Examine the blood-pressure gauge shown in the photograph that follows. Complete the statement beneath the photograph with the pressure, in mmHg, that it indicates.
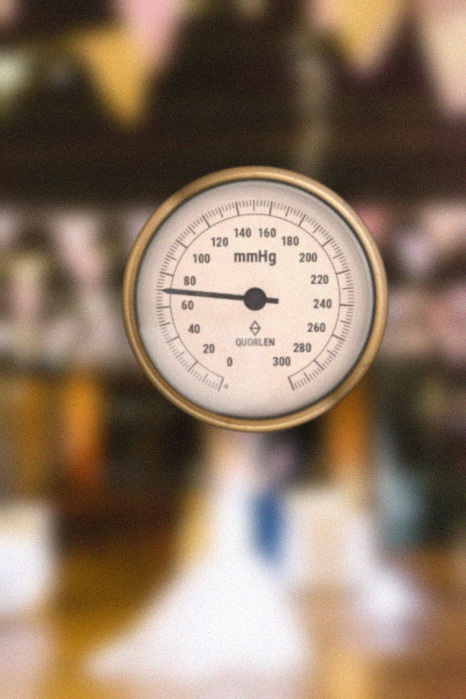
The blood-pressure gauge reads 70 mmHg
